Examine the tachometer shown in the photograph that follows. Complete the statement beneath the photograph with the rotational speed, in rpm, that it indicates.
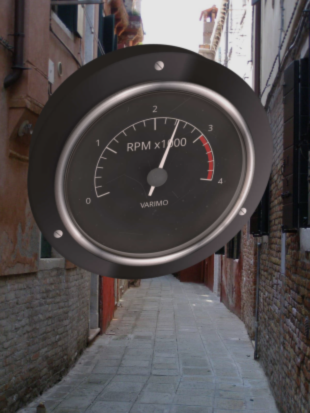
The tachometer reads 2400 rpm
